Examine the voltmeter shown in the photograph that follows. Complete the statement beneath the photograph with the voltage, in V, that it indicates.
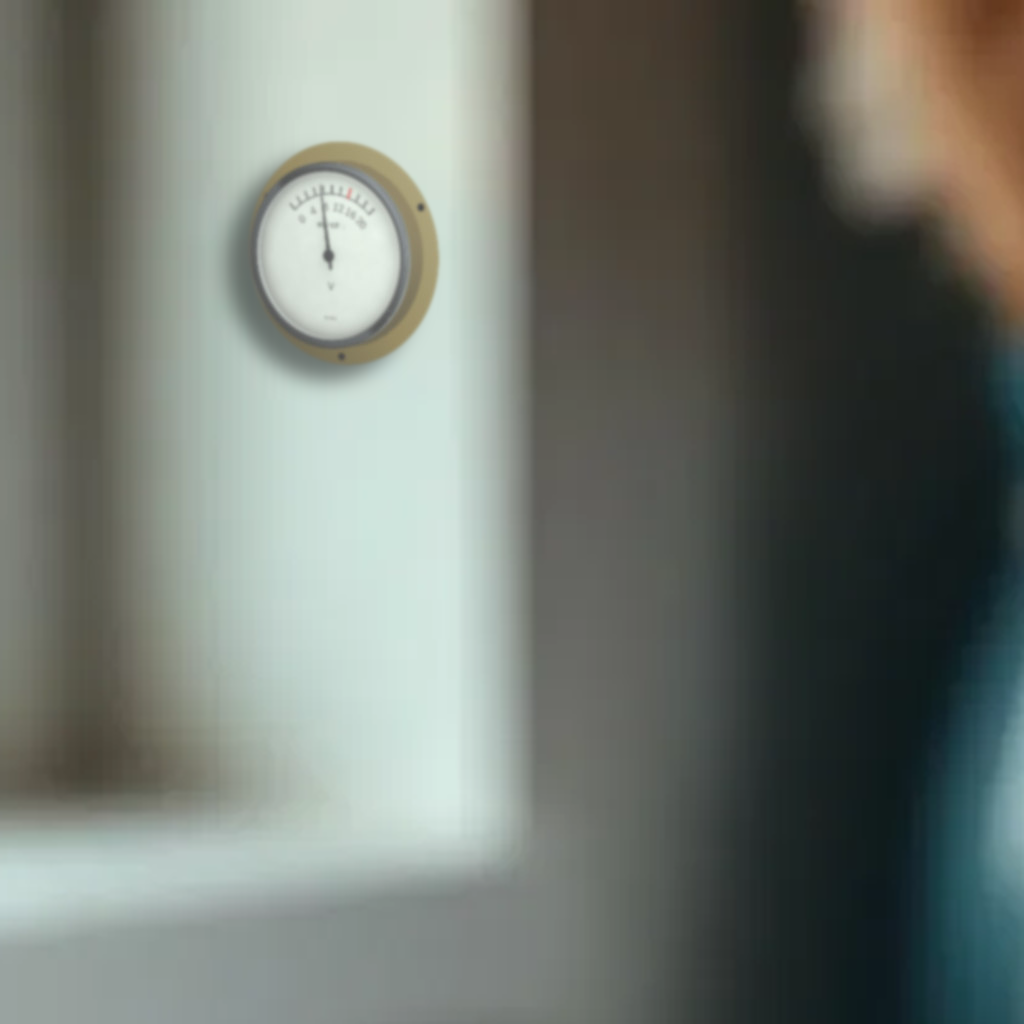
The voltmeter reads 8 V
